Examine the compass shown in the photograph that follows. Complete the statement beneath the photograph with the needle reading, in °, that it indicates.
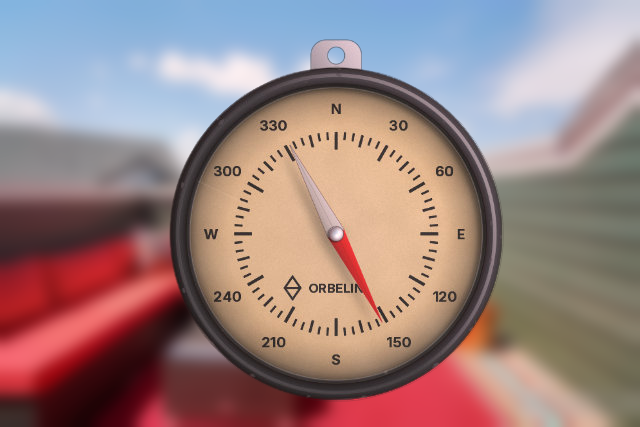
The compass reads 152.5 °
